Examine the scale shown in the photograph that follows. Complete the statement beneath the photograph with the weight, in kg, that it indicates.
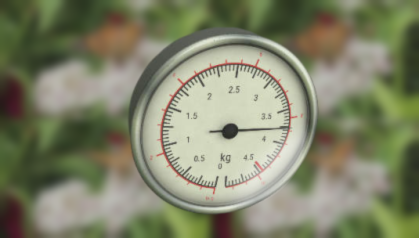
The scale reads 3.75 kg
